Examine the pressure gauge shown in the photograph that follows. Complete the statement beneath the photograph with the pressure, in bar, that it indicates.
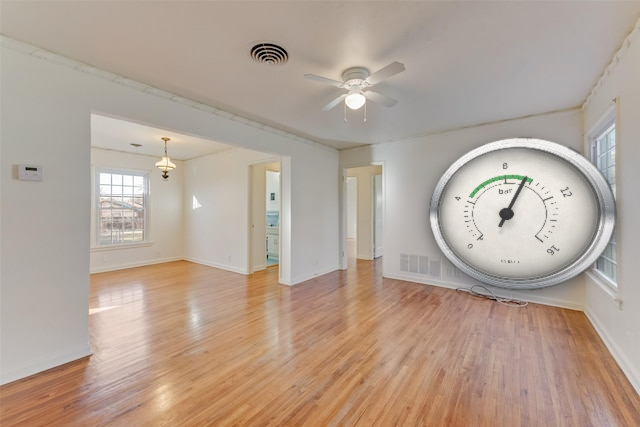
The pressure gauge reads 9.5 bar
